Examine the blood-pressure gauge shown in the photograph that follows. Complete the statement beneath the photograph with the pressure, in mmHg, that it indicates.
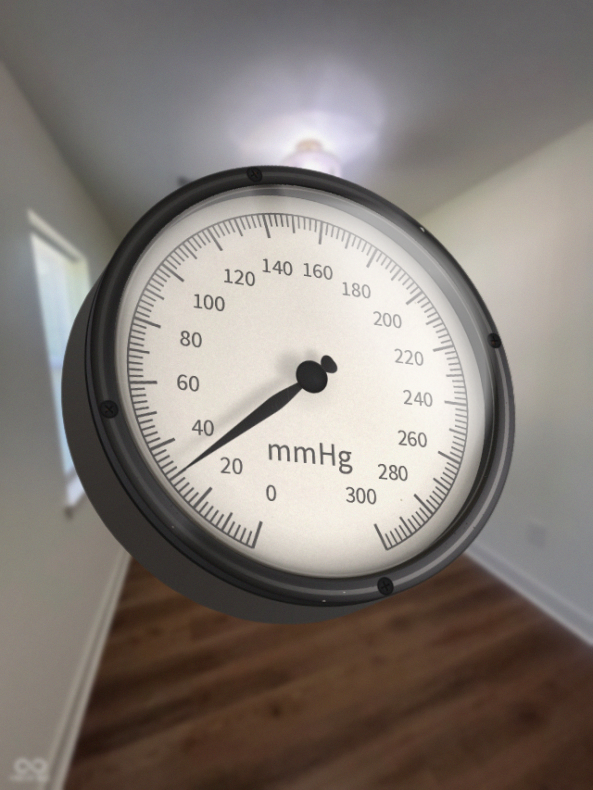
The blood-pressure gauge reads 30 mmHg
